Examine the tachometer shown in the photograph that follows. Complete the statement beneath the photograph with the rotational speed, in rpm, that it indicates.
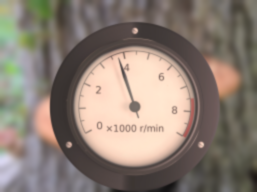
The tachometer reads 3750 rpm
